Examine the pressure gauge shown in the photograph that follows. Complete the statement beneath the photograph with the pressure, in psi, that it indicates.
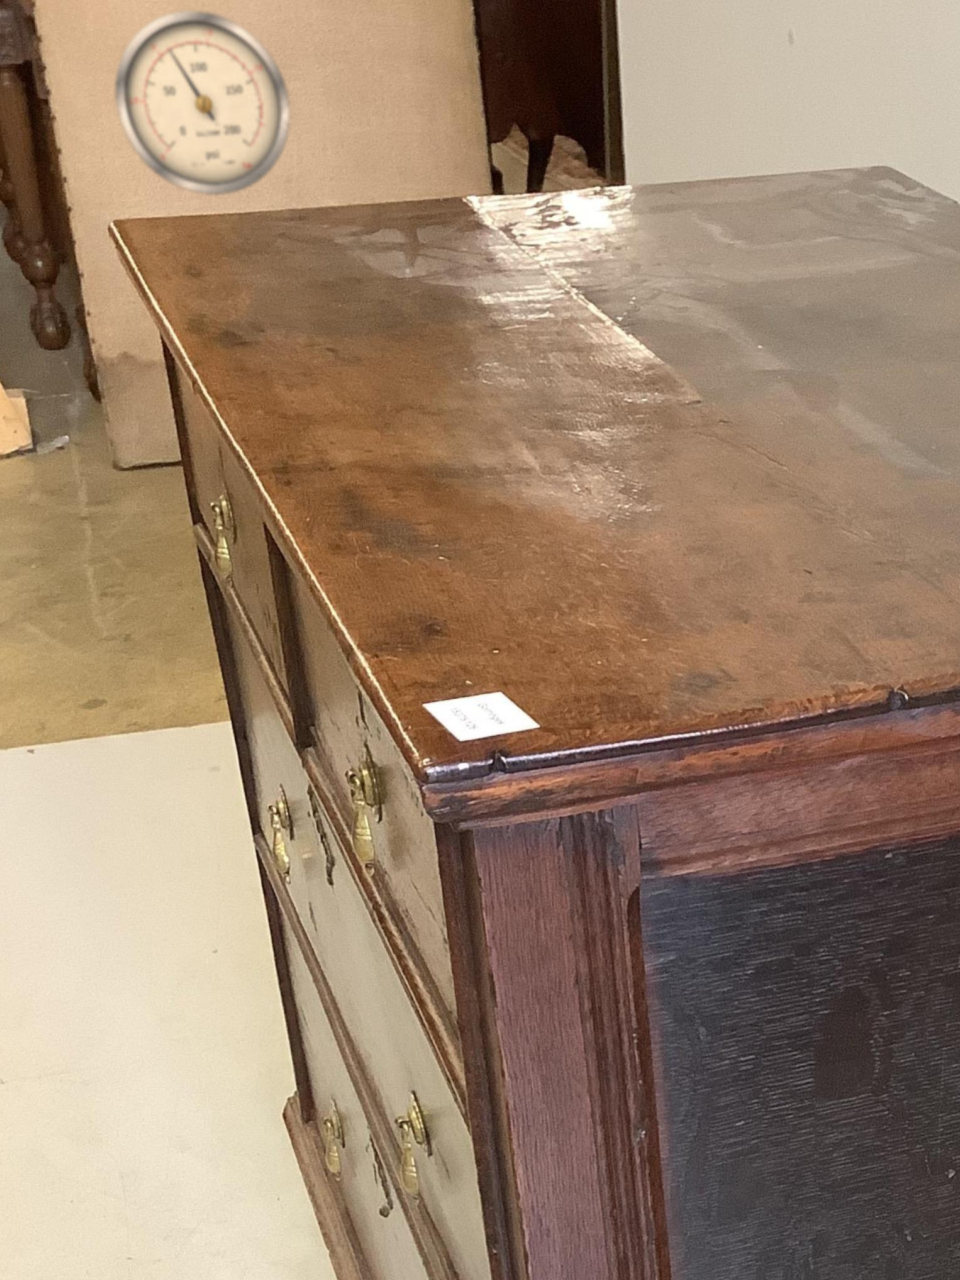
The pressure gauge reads 80 psi
